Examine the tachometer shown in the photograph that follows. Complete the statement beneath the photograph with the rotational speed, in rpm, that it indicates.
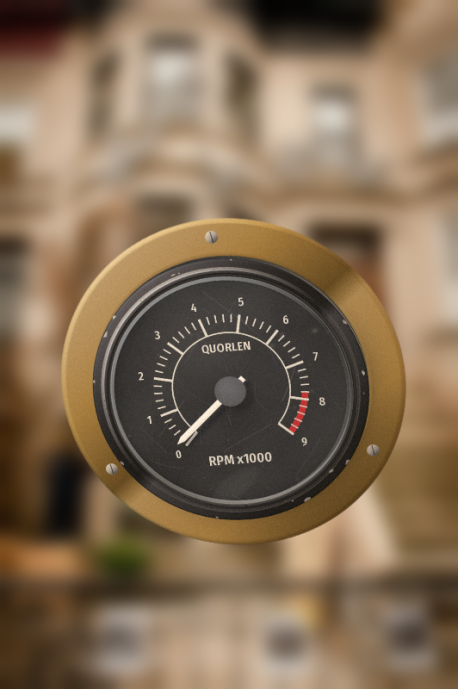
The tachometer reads 200 rpm
